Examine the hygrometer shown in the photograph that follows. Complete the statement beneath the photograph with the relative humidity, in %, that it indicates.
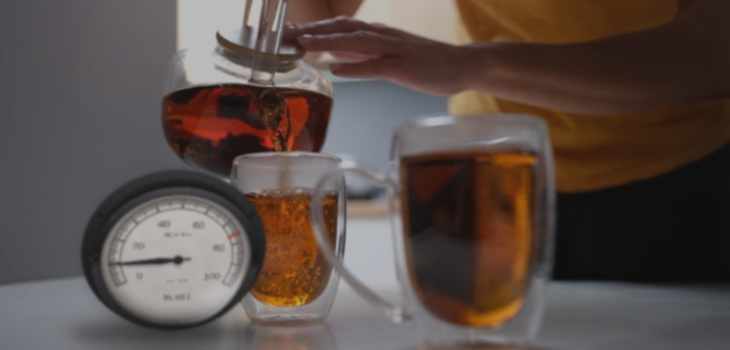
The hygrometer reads 10 %
